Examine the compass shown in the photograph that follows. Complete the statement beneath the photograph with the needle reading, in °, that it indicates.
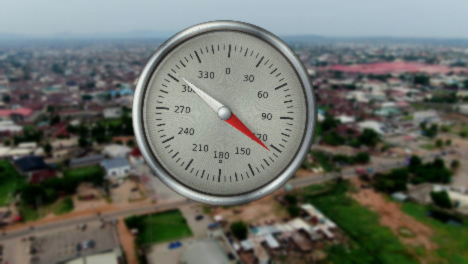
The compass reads 125 °
